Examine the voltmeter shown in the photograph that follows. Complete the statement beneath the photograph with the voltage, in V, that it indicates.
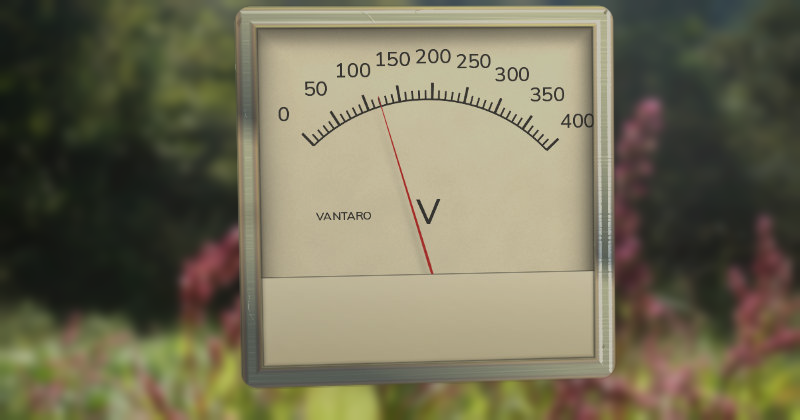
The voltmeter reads 120 V
